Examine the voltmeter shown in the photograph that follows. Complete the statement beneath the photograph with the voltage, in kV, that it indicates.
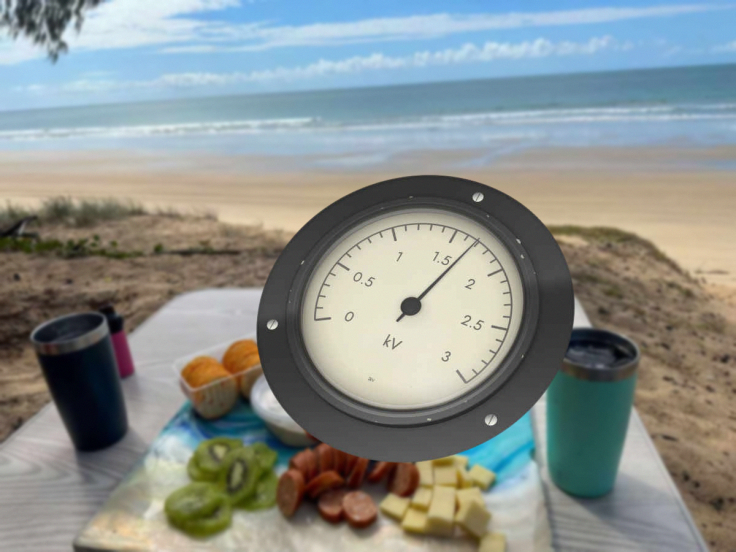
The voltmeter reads 1.7 kV
